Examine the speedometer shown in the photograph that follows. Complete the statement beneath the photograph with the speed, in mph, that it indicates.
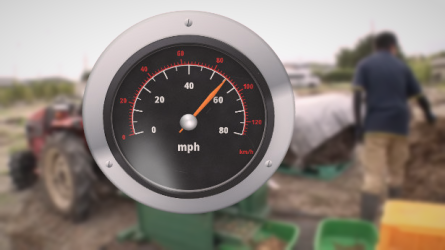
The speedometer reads 55 mph
